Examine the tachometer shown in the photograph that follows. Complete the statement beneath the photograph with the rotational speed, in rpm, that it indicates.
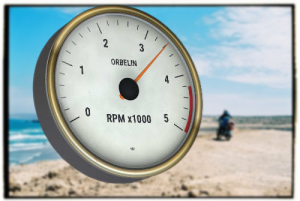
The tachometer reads 3400 rpm
